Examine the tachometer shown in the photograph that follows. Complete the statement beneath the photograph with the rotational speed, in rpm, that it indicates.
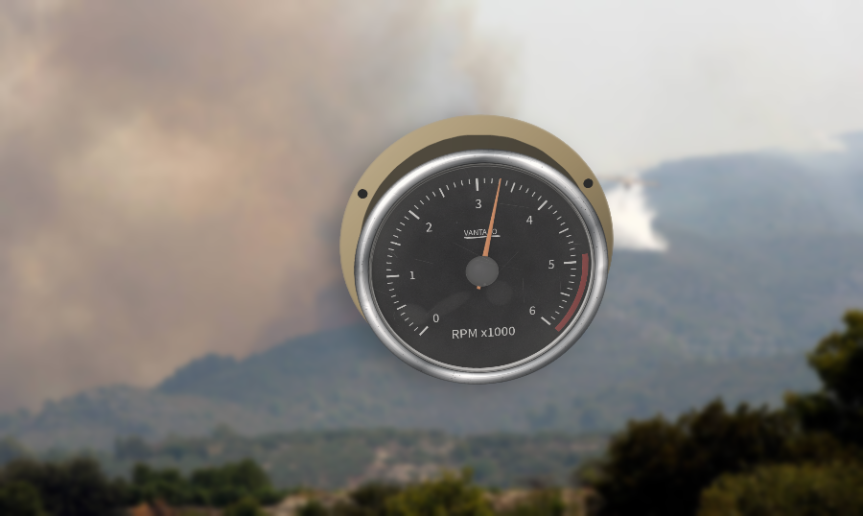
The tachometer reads 3300 rpm
